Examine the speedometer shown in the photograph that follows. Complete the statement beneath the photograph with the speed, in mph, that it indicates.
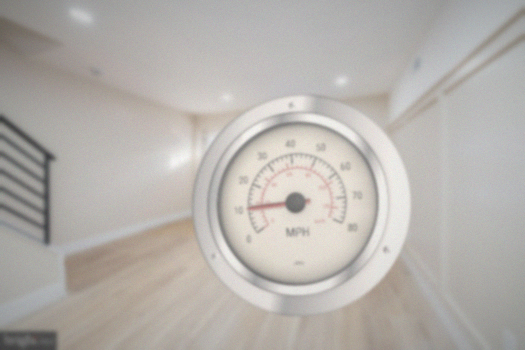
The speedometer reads 10 mph
